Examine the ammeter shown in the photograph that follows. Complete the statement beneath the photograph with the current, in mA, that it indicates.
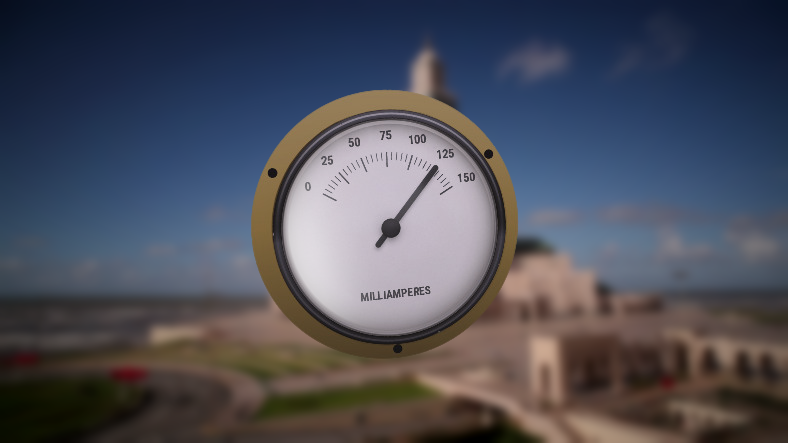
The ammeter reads 125 mA
